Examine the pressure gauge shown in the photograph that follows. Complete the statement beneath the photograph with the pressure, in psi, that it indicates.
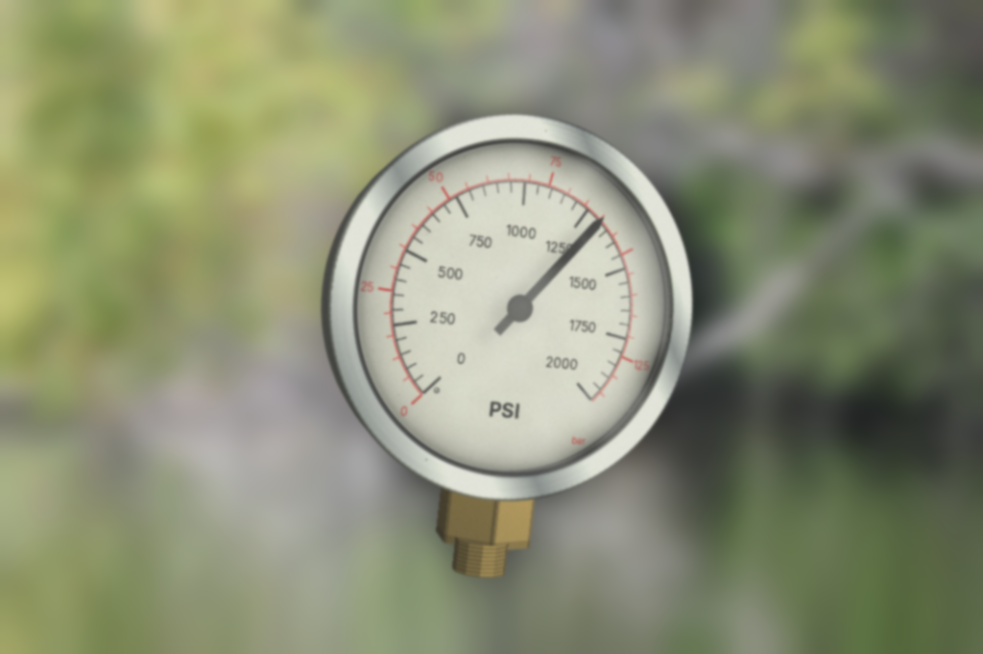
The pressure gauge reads 1300 psi
